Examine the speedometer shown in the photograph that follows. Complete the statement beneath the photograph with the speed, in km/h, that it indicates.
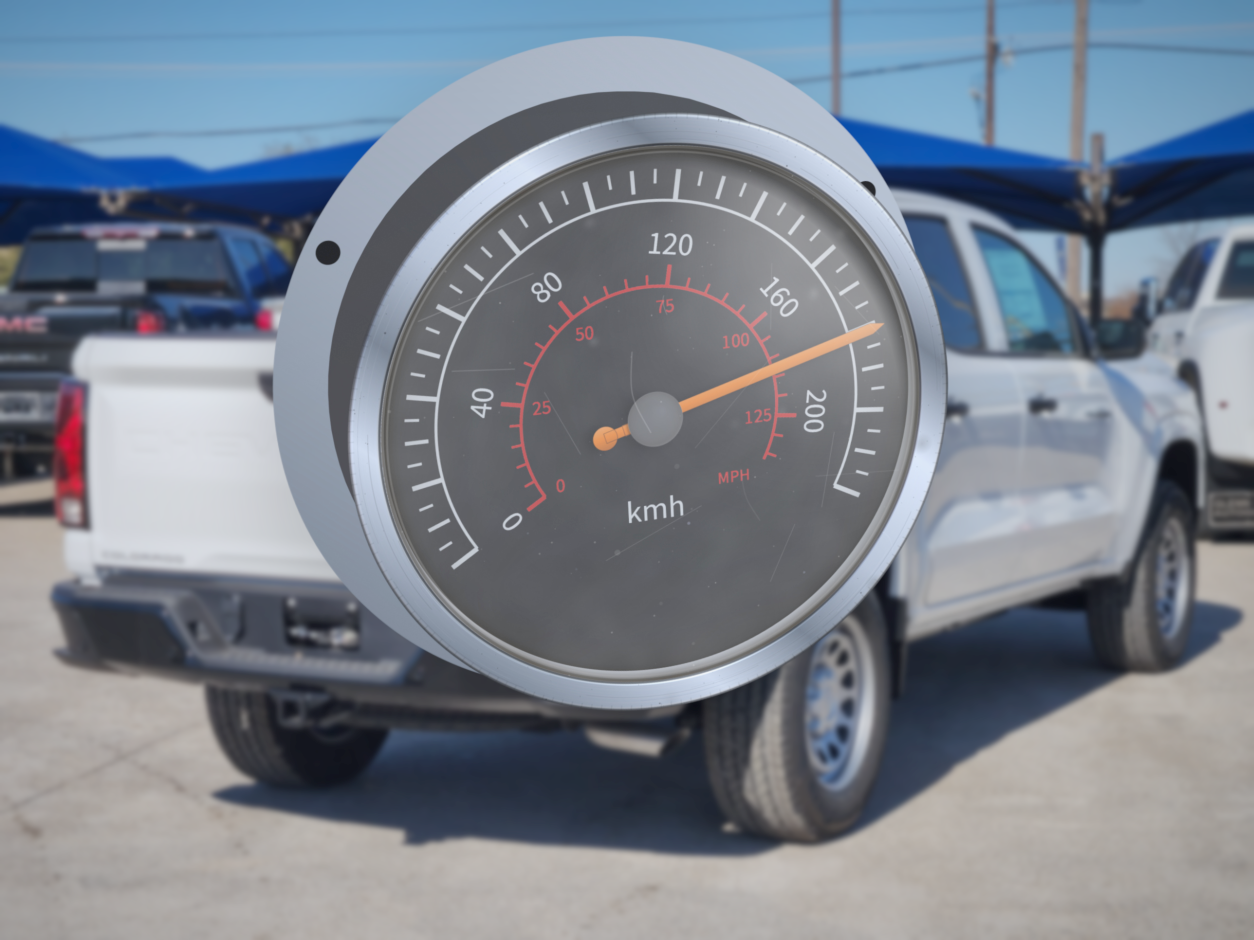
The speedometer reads 180 km/h
